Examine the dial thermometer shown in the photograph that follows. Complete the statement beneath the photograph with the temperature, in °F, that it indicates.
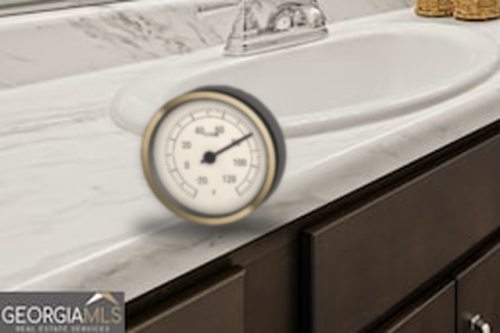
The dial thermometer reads 80 °F
